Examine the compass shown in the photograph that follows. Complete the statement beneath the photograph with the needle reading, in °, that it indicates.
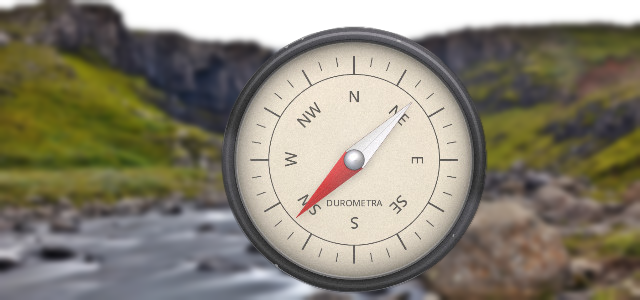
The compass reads 225 °
